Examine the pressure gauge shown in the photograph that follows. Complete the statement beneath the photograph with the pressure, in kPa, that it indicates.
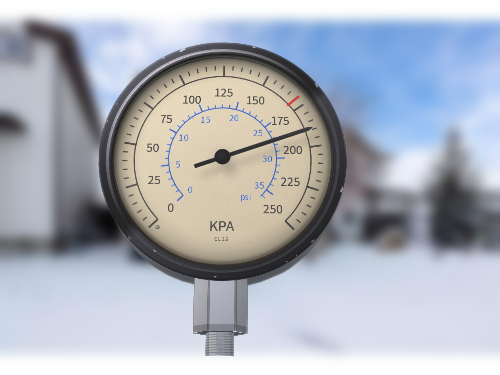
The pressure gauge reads 190 kPa
